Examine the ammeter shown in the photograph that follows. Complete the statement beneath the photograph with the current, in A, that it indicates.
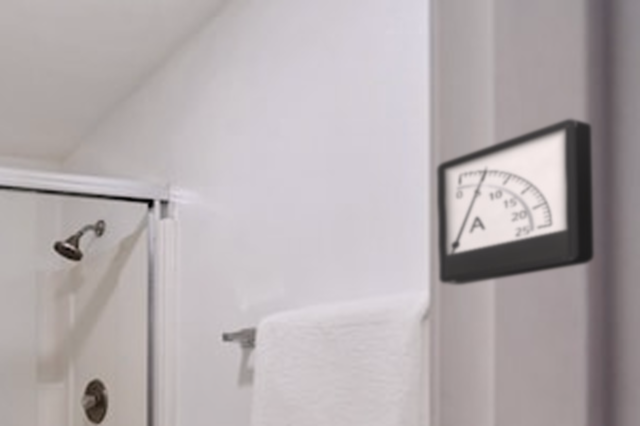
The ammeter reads 5 A
